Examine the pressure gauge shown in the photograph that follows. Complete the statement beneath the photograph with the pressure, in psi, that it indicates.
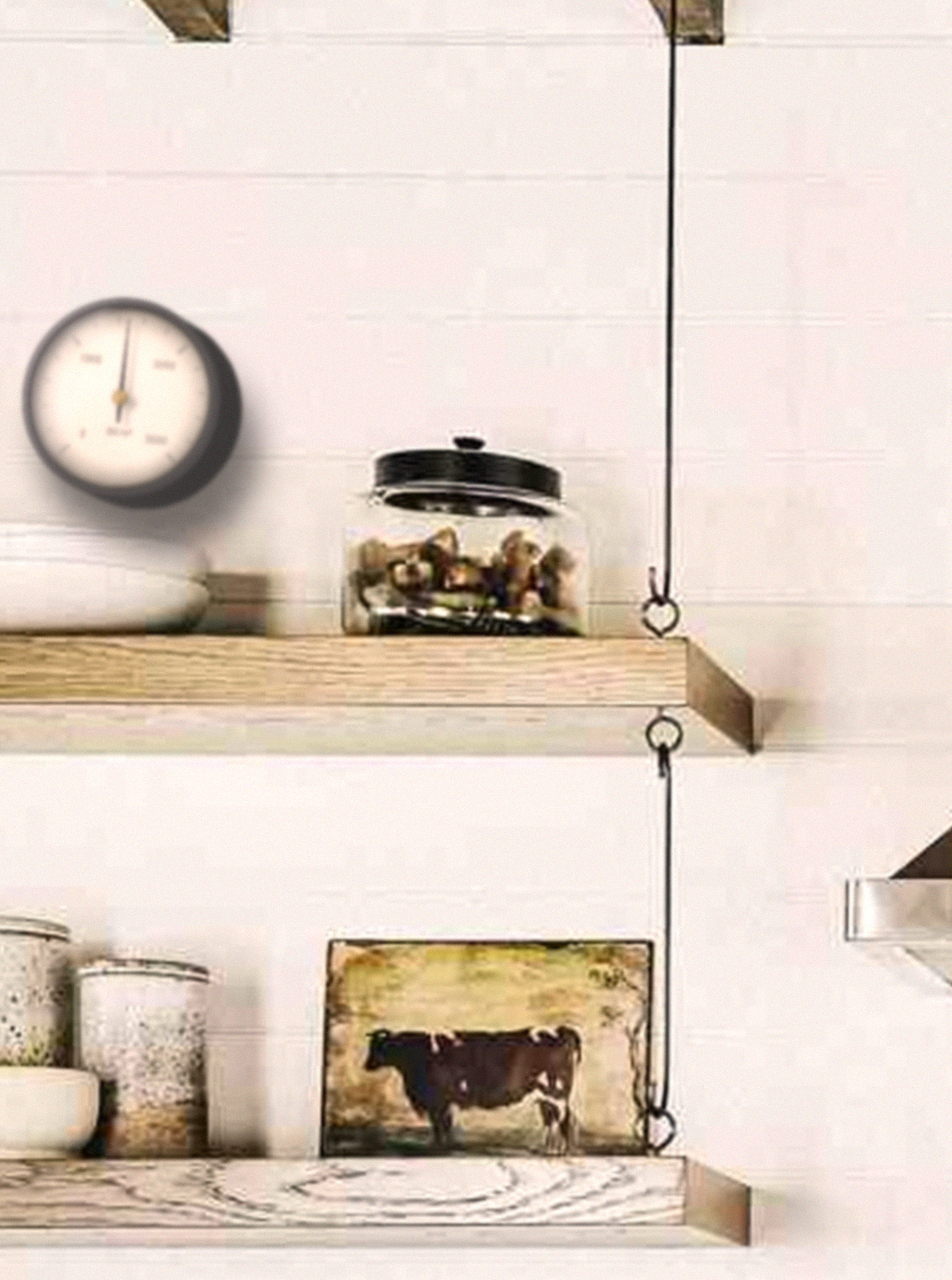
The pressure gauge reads 1500 psi
